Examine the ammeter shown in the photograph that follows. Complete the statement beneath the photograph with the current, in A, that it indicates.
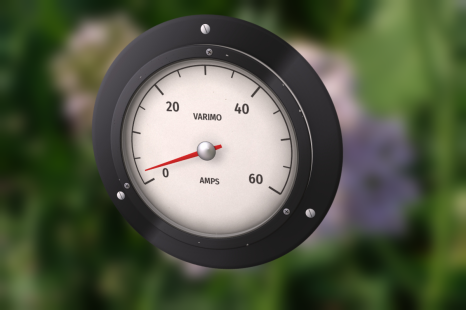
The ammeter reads 2.5 A
